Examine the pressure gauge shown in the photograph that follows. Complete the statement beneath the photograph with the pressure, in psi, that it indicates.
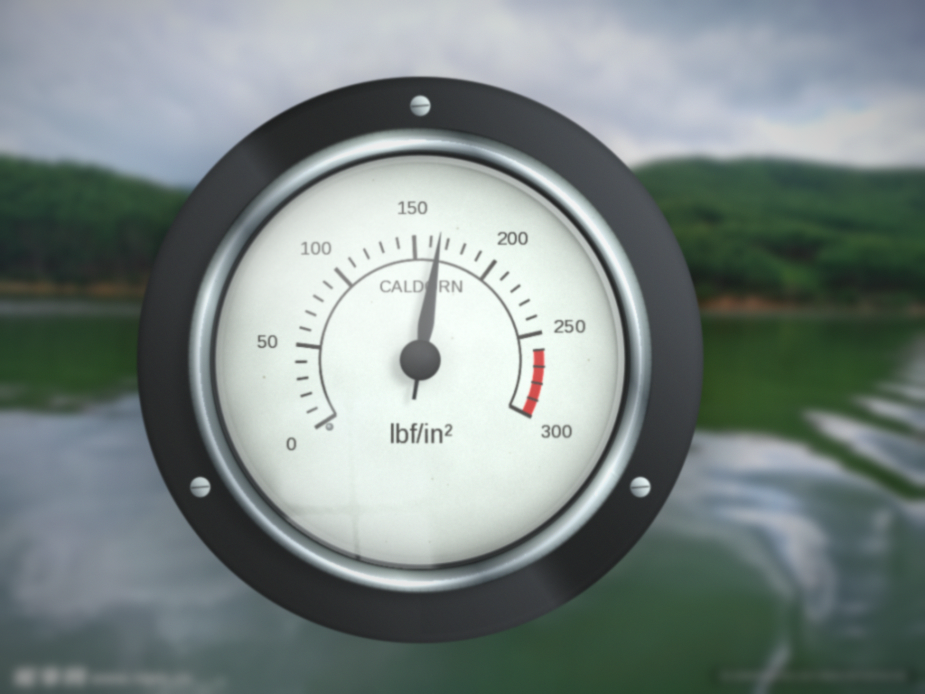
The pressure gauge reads 165 psi
